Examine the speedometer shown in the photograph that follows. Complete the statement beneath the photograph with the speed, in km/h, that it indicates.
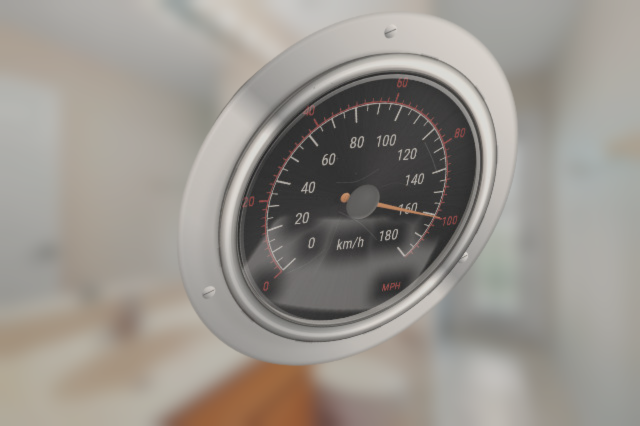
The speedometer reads 160 km/h
